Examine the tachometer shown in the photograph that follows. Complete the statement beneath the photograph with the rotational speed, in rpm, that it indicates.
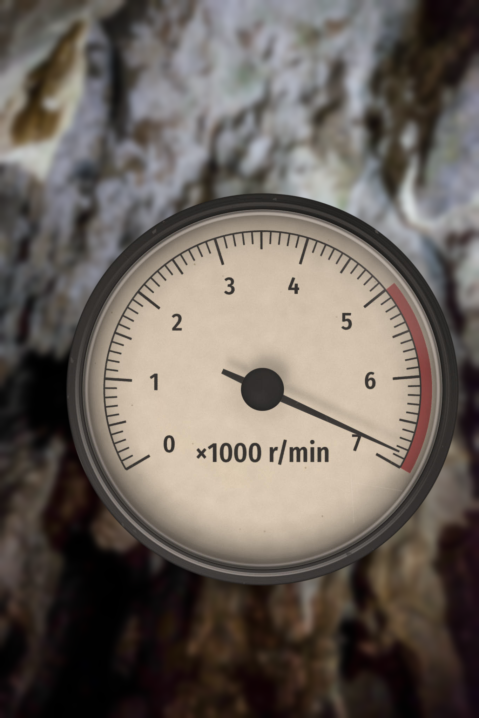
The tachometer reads 6850 rpm
